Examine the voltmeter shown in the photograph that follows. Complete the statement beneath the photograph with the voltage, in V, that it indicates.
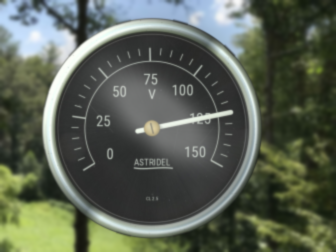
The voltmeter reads 125 V
